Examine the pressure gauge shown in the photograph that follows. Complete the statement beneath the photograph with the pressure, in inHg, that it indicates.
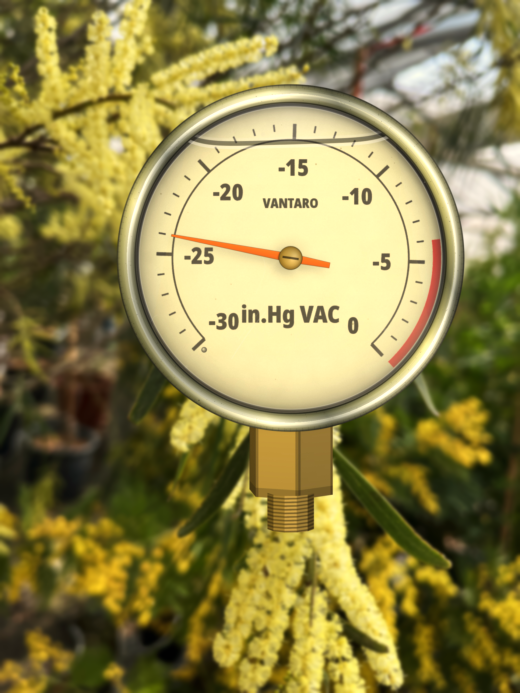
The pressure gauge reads -24 inHg
